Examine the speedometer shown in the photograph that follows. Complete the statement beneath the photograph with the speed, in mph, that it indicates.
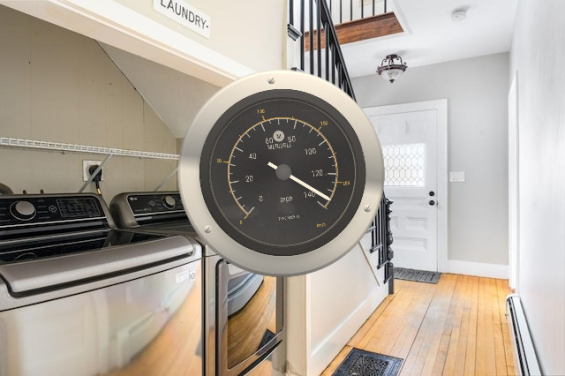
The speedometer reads 135 mph
